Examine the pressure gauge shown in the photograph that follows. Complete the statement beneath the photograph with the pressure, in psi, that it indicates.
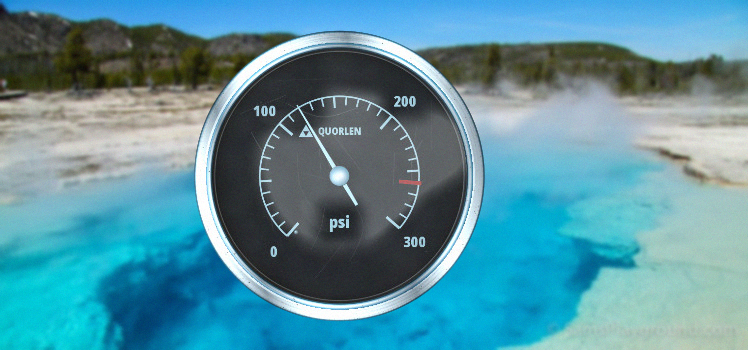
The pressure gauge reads 120 psi
